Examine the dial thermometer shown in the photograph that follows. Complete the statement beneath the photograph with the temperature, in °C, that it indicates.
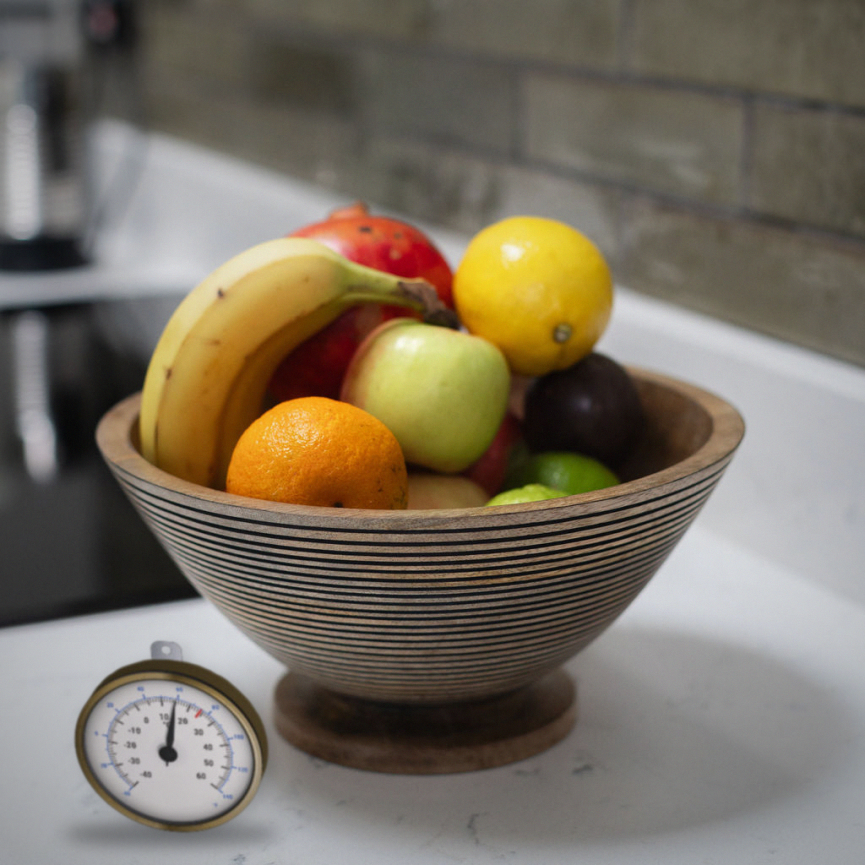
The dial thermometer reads 15 °C
